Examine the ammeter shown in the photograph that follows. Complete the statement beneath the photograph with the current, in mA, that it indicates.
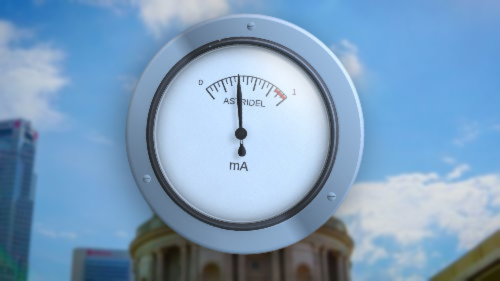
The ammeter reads 0.4 mA
